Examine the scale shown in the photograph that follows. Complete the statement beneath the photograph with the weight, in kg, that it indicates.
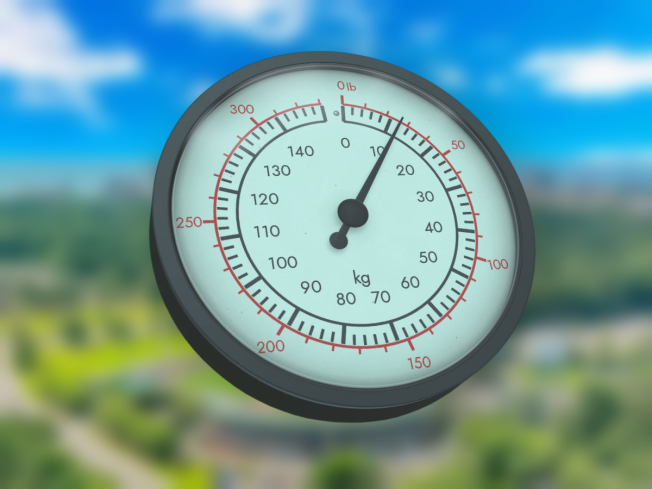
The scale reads 12 kg
